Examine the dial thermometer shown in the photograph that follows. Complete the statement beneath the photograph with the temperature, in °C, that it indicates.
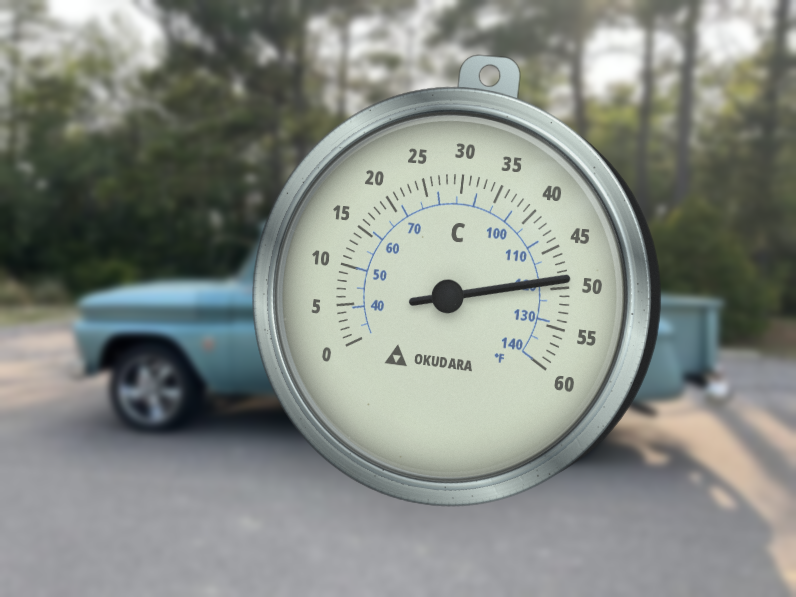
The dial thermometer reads 49 °C
